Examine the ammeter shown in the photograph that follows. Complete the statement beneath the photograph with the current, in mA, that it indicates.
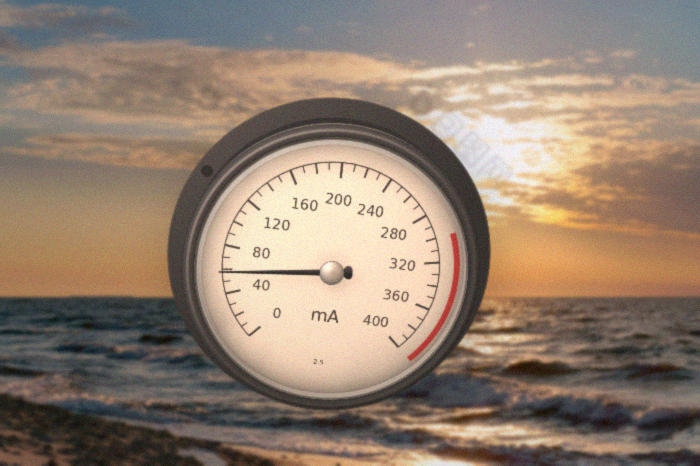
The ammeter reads 60 mA
